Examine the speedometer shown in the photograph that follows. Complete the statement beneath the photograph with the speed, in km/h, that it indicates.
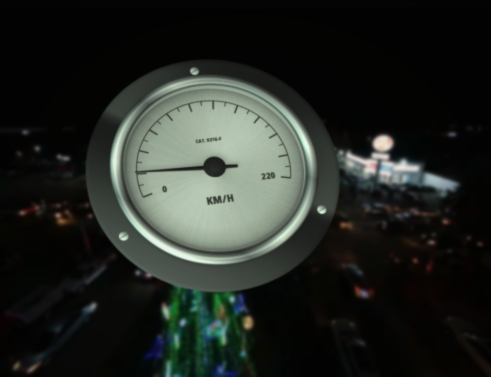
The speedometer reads 20 km/h
